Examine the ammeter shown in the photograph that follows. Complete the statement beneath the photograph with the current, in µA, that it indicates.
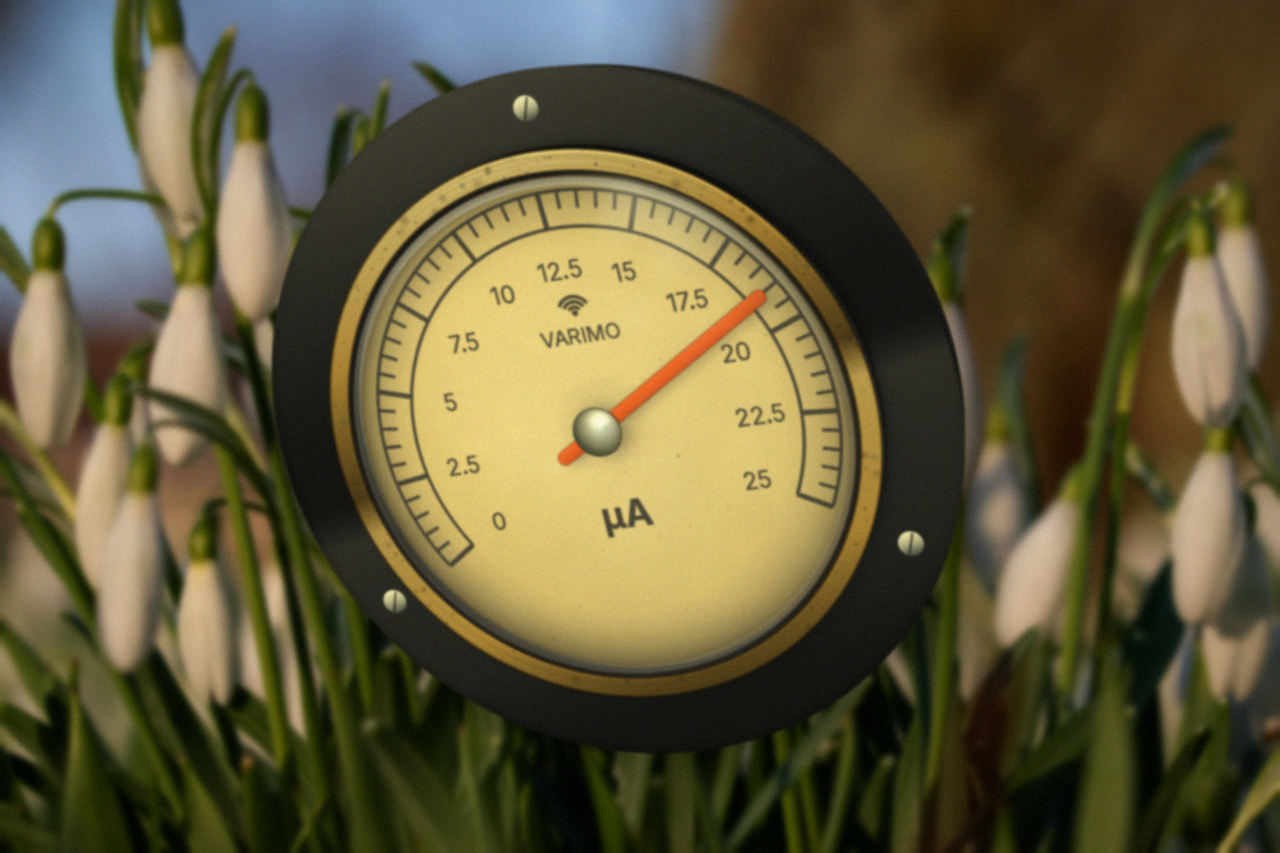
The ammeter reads 19 µA
